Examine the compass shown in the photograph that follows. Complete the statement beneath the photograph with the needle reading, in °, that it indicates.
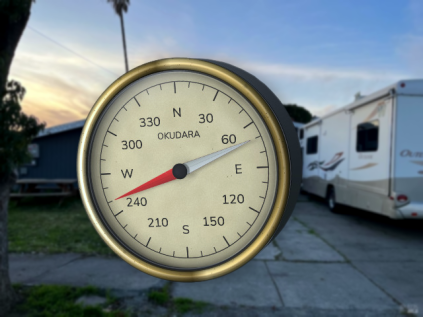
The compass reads 250 °
